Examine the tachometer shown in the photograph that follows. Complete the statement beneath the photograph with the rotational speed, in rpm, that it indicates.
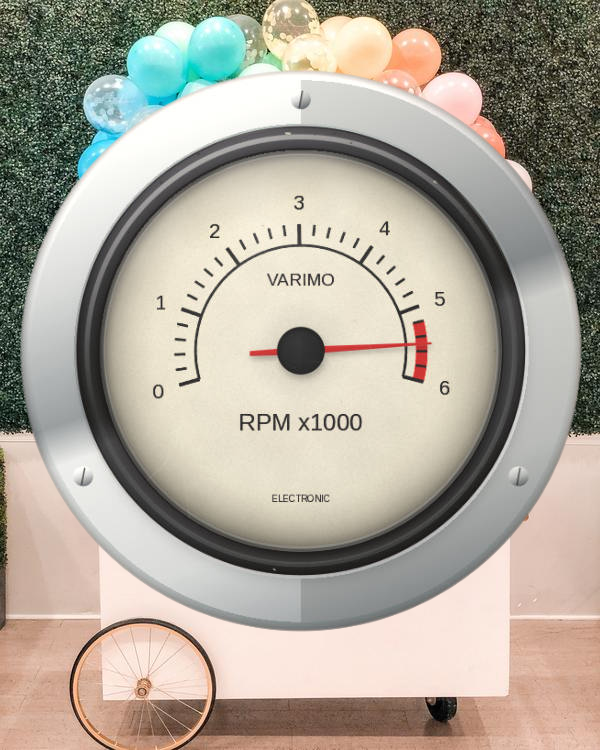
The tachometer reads 5500 rpm
